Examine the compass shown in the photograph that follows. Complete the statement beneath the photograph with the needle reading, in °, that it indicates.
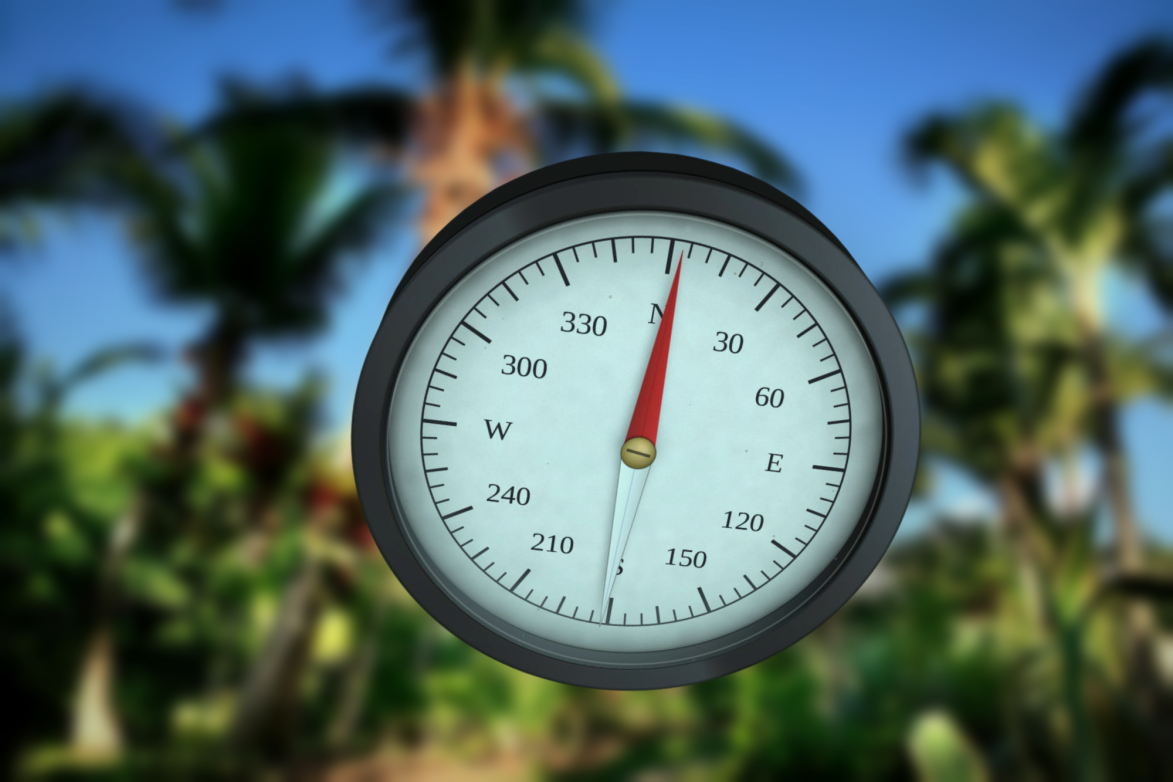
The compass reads 2.5 °
